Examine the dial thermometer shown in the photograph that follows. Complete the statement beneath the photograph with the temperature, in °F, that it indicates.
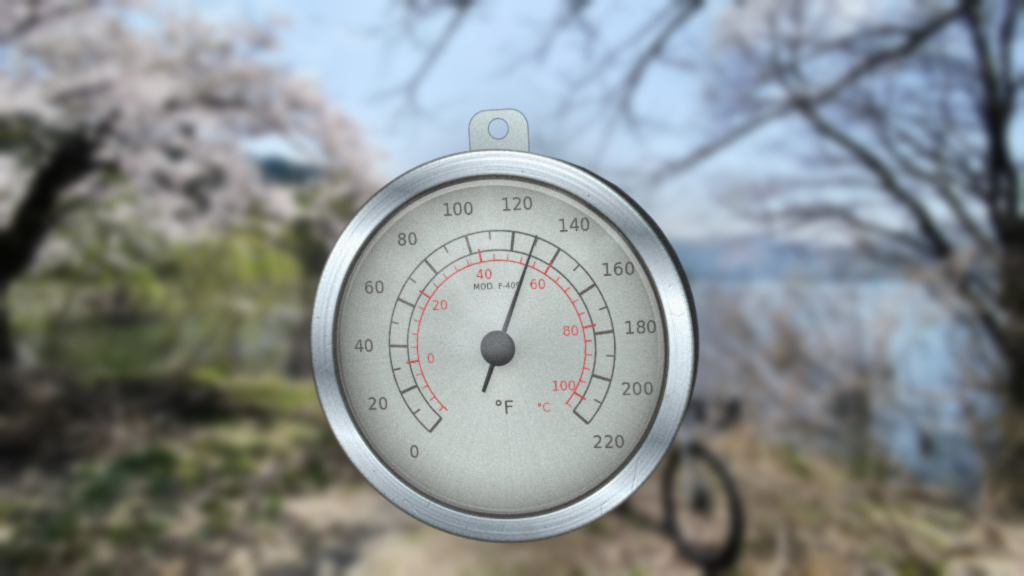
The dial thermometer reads 130 °F
